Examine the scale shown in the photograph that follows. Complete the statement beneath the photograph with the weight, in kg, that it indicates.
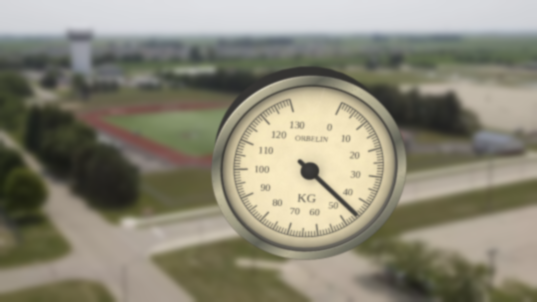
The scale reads 45 kg
